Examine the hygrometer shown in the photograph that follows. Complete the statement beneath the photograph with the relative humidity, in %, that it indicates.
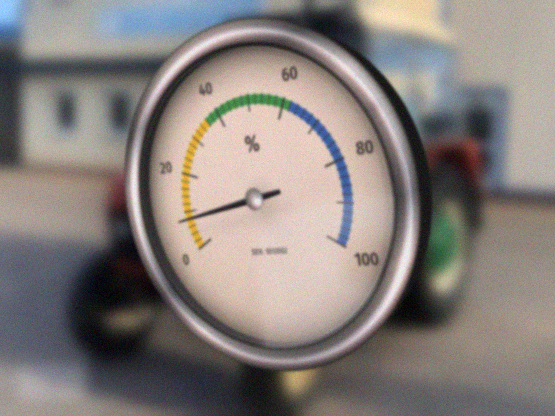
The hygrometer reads 8 %
